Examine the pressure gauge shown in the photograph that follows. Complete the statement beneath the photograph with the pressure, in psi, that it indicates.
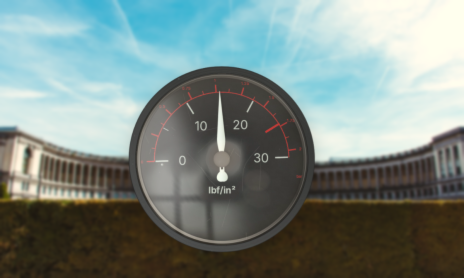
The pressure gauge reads 15 psi
